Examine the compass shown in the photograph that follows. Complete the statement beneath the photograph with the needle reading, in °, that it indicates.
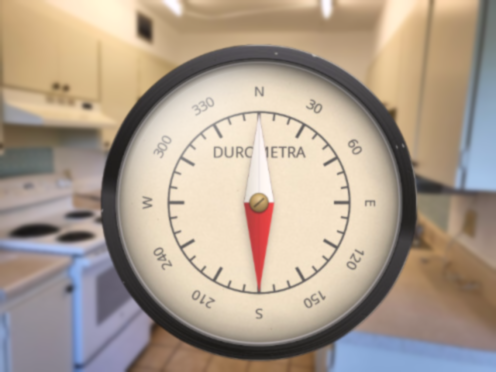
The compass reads 180 °
